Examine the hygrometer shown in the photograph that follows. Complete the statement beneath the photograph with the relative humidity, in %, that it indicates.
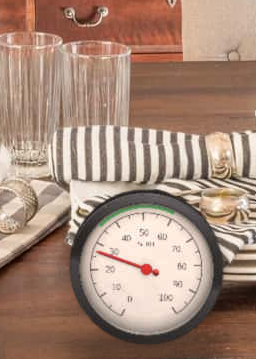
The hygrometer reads 27.5 %
